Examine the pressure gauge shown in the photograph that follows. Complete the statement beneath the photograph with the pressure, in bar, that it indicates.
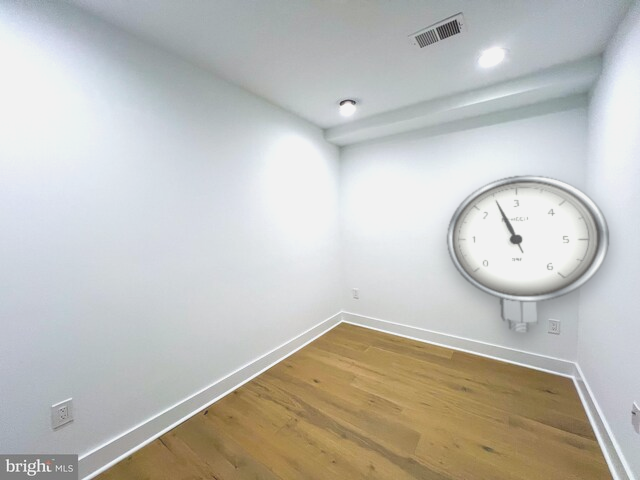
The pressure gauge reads 2.5 bar
